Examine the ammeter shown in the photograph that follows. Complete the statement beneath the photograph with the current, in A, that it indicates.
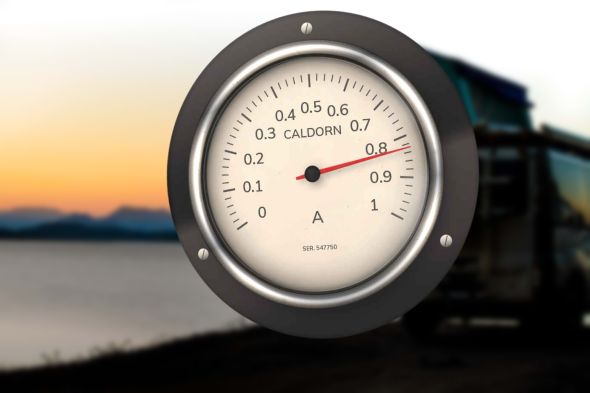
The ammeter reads 0.83 A
